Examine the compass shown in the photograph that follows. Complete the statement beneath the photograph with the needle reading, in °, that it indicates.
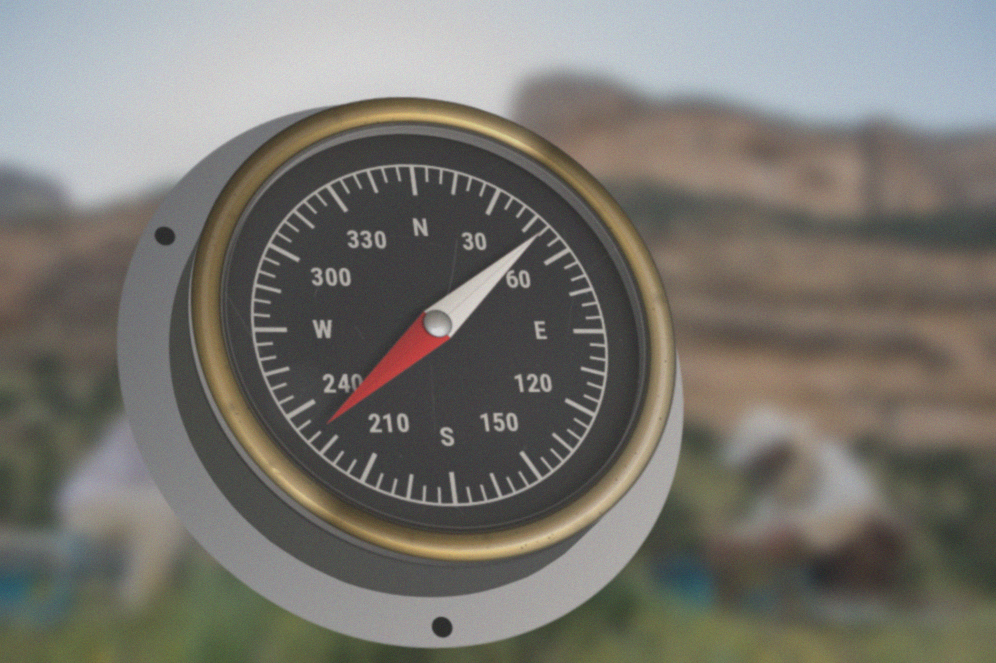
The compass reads 230 °
